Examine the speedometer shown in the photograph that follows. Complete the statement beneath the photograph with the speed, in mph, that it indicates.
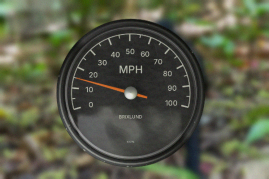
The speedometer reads 15 mph
